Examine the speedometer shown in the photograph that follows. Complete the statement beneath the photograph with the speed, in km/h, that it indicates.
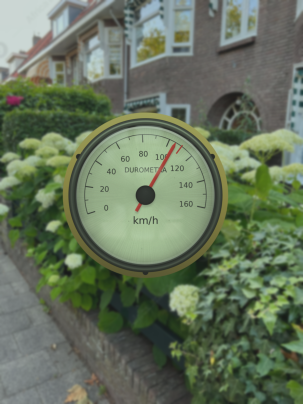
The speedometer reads 105 km/h
